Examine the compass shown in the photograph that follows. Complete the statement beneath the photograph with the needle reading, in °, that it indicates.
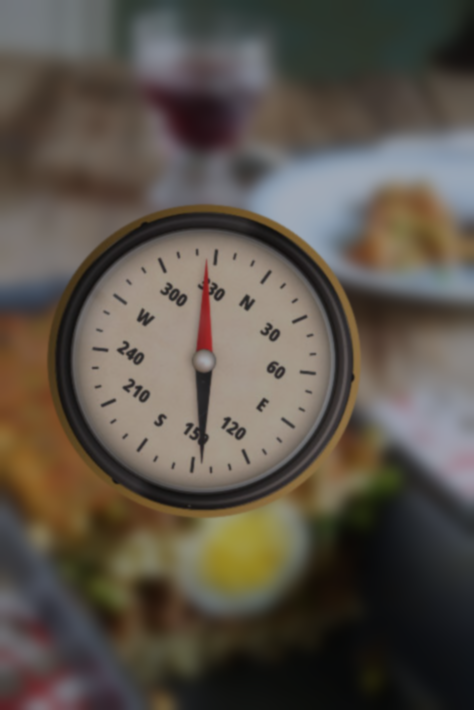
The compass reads 325 °
